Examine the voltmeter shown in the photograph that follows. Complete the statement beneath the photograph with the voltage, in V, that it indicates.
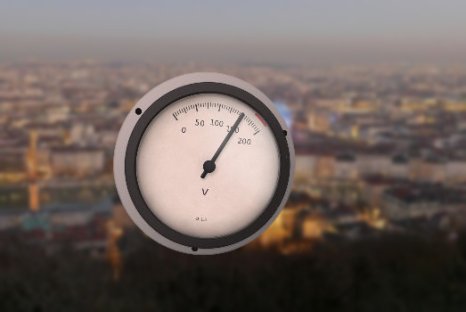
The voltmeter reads 150 V
